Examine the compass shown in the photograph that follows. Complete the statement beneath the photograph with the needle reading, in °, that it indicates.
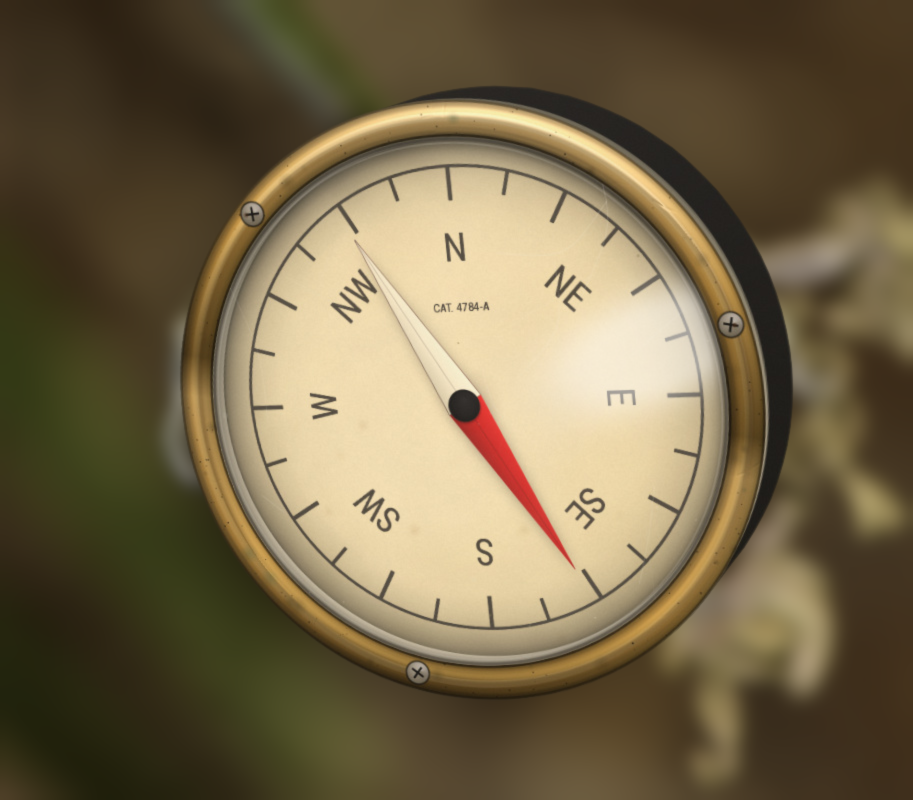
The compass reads 150 °
